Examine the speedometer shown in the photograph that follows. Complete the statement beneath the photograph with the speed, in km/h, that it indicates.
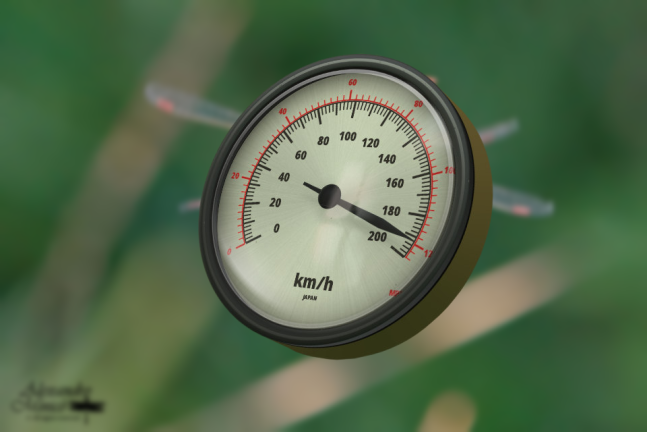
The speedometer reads 192 km/h
